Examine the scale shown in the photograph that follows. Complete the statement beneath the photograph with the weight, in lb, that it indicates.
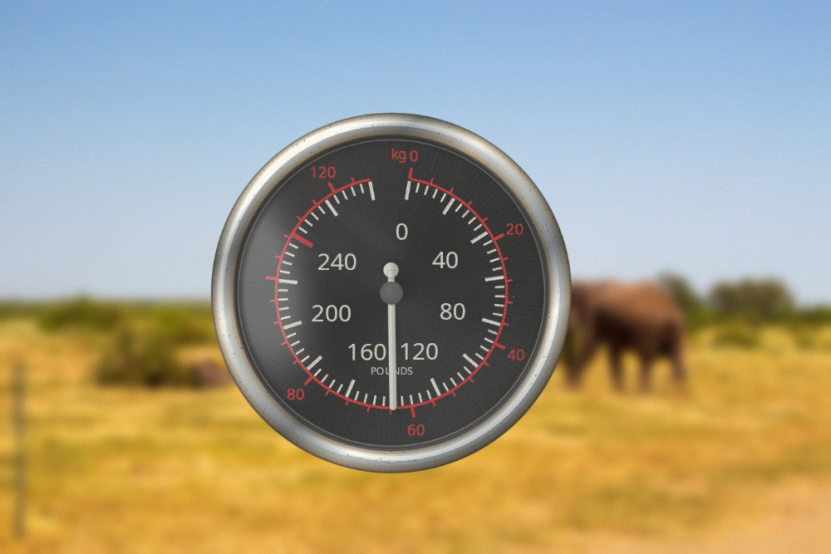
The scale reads 140 lb
